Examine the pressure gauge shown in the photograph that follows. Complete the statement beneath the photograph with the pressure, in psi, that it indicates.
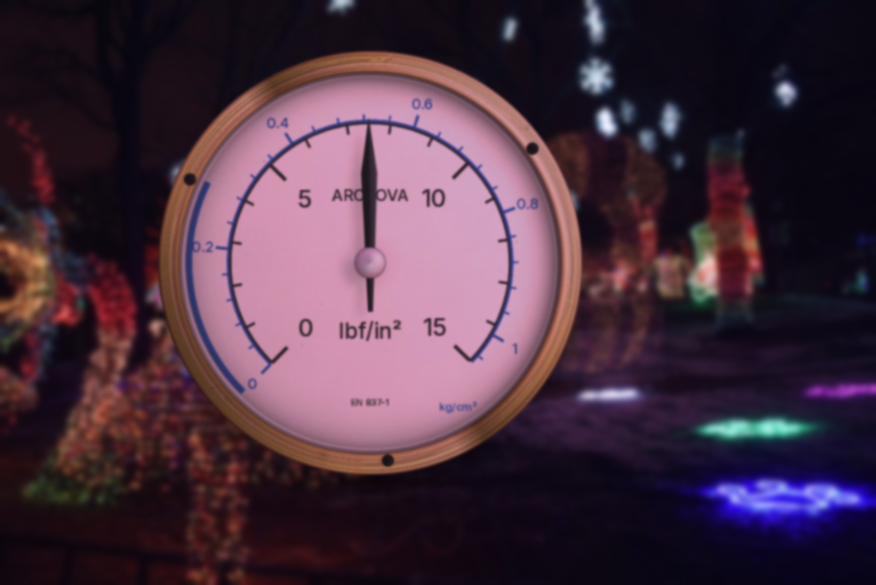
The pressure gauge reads 7.5 psi
